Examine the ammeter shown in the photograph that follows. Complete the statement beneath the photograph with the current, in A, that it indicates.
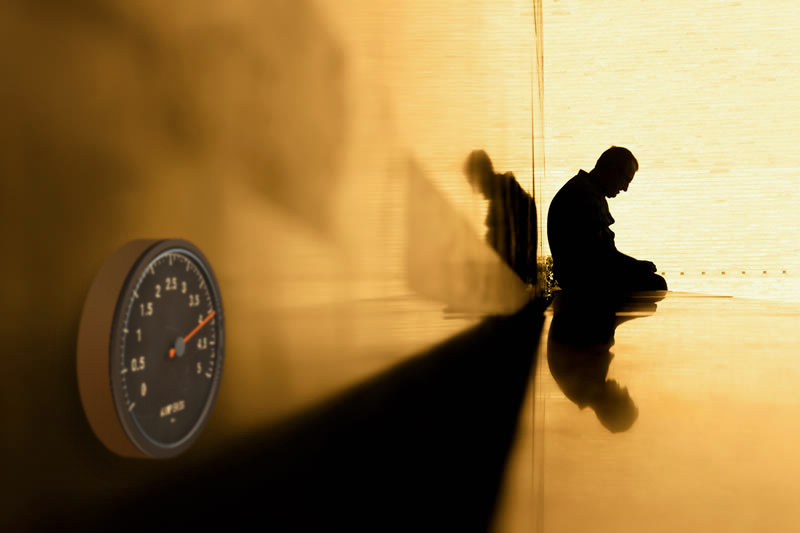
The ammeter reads 4 A
